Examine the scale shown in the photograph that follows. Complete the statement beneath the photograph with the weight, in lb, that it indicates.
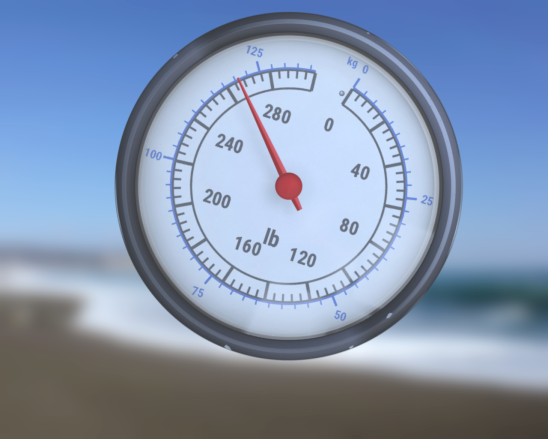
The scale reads 266 lb
